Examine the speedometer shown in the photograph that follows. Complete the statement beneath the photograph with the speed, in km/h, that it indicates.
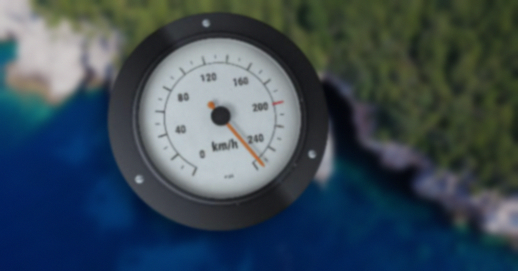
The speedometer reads 255 km/h
